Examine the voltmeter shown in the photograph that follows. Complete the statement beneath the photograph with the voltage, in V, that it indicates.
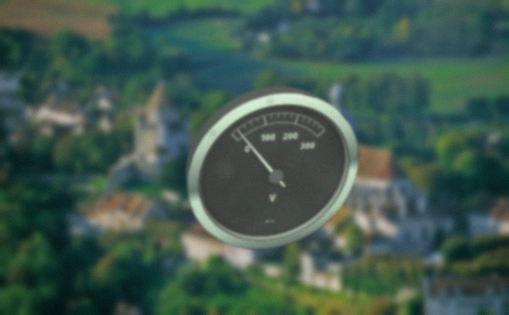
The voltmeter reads 20 V
